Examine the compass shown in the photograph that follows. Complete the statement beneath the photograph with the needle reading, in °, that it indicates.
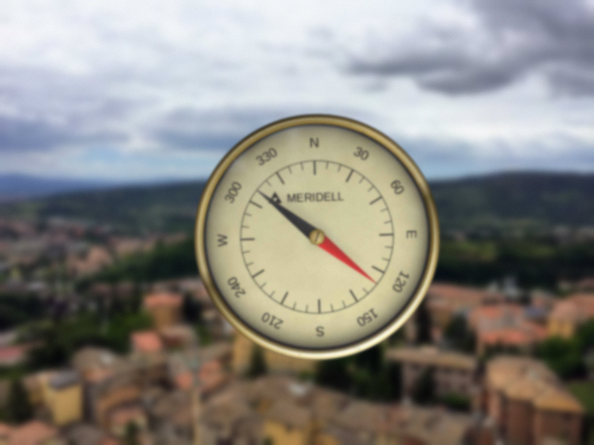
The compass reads 130 °
